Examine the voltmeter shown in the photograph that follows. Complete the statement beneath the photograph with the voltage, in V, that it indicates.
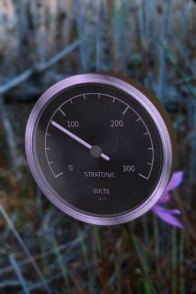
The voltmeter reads 80 V
